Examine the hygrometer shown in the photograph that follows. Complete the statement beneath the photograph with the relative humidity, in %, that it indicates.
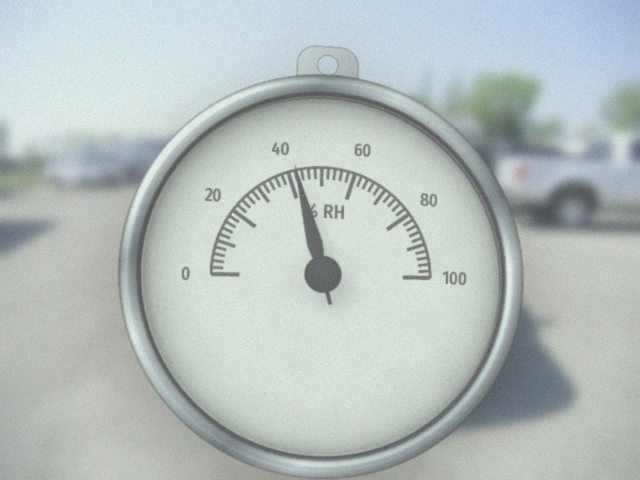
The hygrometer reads 42 %
